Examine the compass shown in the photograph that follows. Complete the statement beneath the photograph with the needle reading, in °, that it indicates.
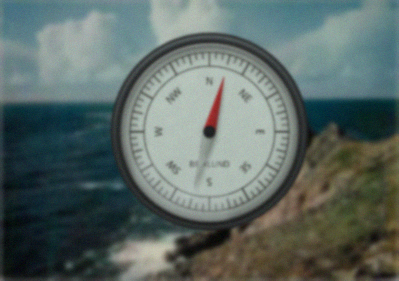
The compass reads 15 °
